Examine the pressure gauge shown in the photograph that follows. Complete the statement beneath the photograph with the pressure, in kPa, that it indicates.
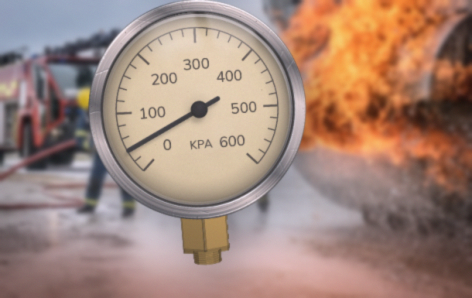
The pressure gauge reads 40 kPa
